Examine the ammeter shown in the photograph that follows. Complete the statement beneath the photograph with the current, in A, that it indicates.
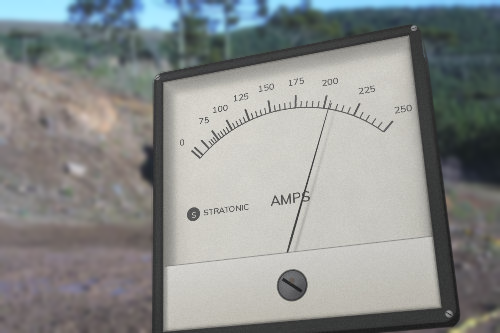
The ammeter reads 205 A
